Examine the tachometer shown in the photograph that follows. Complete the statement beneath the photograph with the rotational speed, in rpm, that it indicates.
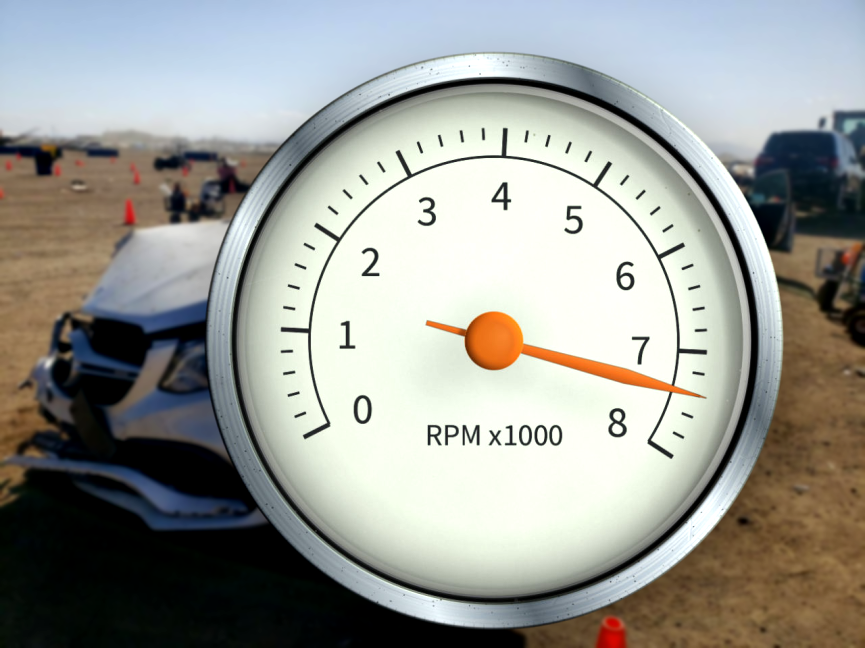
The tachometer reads 7400 rpm
